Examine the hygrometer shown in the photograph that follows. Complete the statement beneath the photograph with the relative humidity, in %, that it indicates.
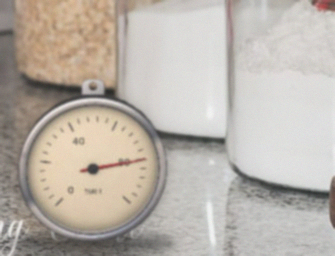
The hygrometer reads 80 %
